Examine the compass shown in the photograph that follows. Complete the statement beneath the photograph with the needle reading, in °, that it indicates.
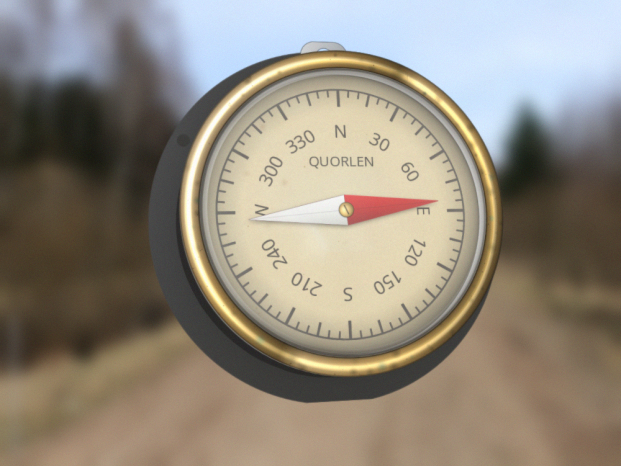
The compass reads 85 °
